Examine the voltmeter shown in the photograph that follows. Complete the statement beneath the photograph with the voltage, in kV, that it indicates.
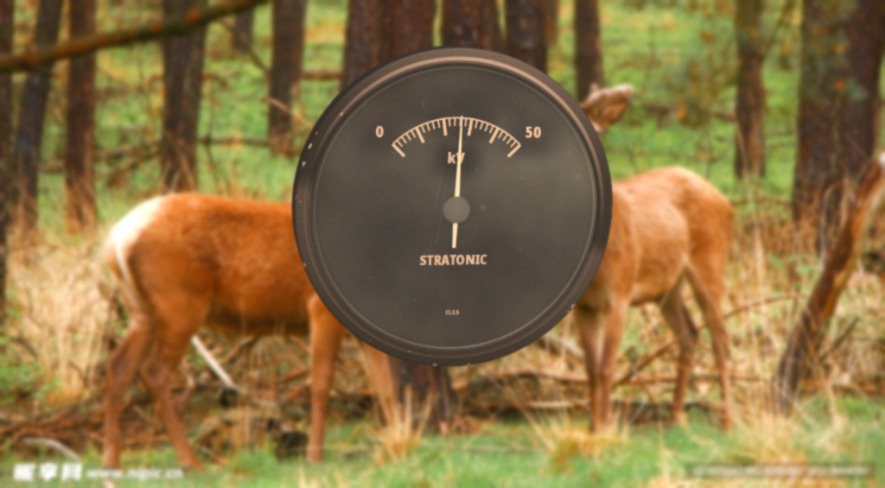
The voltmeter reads 26 kV
